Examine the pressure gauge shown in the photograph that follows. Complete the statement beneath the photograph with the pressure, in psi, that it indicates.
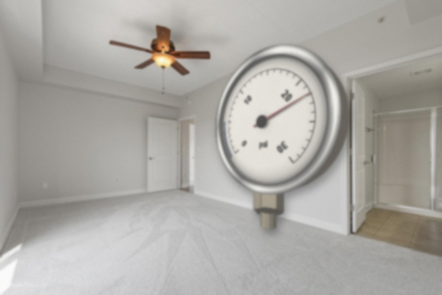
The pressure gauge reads 22 psi
